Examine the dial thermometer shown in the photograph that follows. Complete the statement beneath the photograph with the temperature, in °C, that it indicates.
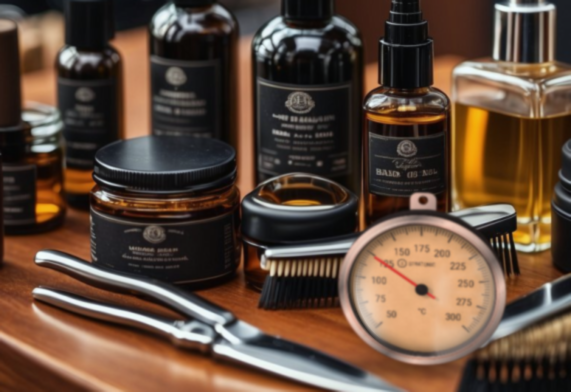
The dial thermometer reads 125 °C
